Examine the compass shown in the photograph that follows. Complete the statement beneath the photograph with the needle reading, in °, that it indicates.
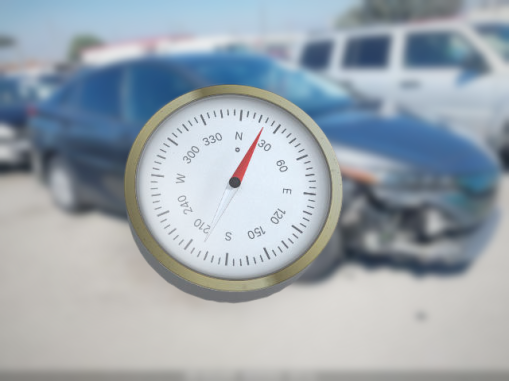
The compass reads 20 °
